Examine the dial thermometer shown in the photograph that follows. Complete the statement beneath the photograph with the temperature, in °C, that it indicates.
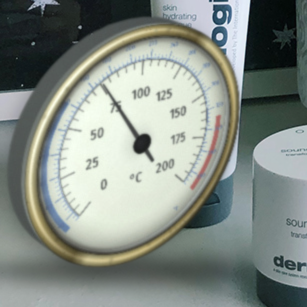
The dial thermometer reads 75 °C
